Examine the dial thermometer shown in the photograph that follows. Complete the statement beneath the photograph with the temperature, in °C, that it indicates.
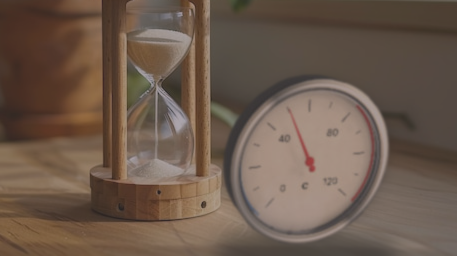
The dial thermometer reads 50 °C
